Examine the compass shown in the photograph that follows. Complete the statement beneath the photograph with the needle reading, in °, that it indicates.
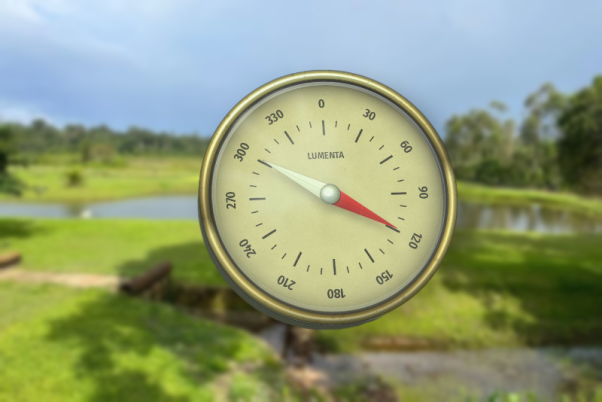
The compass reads 120 °
